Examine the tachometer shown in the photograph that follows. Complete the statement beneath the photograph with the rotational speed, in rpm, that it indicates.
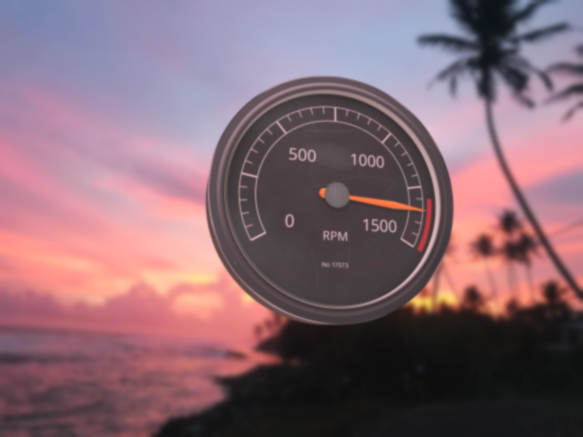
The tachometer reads 1350 rpm
